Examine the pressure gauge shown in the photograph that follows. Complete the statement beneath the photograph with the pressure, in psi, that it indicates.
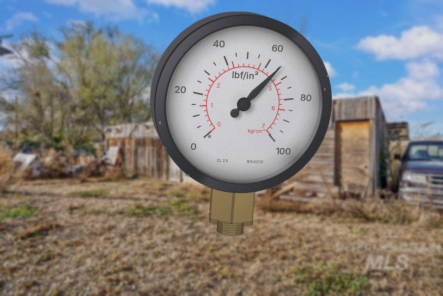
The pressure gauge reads 65 psi
